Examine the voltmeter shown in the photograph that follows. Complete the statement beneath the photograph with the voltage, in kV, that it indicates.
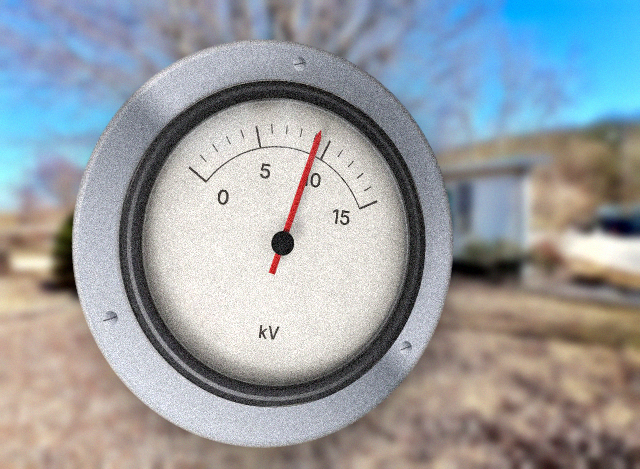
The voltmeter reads 9 kV
